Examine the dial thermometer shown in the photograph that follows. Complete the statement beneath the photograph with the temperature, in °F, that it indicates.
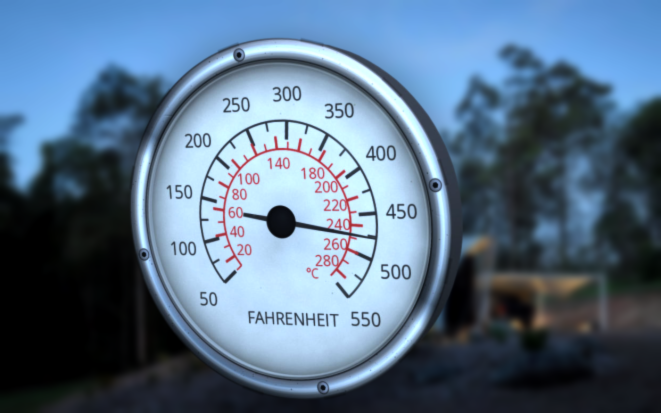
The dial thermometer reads 475 °F
